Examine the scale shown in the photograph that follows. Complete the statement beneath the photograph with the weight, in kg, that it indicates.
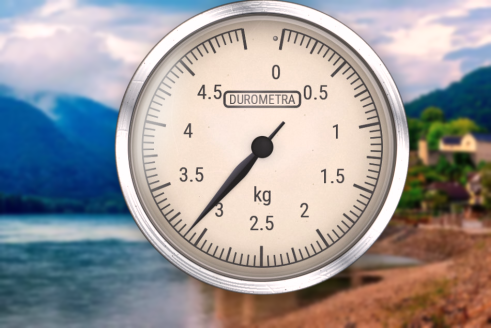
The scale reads 3.1 kg
